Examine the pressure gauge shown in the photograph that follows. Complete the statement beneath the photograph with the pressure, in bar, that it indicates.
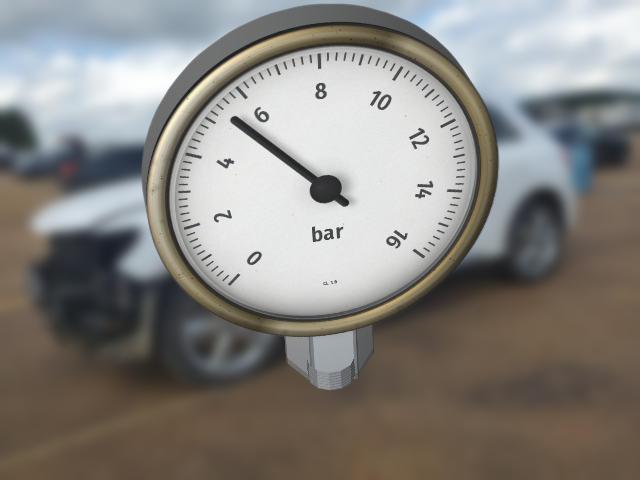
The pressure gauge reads 5.4 bar
